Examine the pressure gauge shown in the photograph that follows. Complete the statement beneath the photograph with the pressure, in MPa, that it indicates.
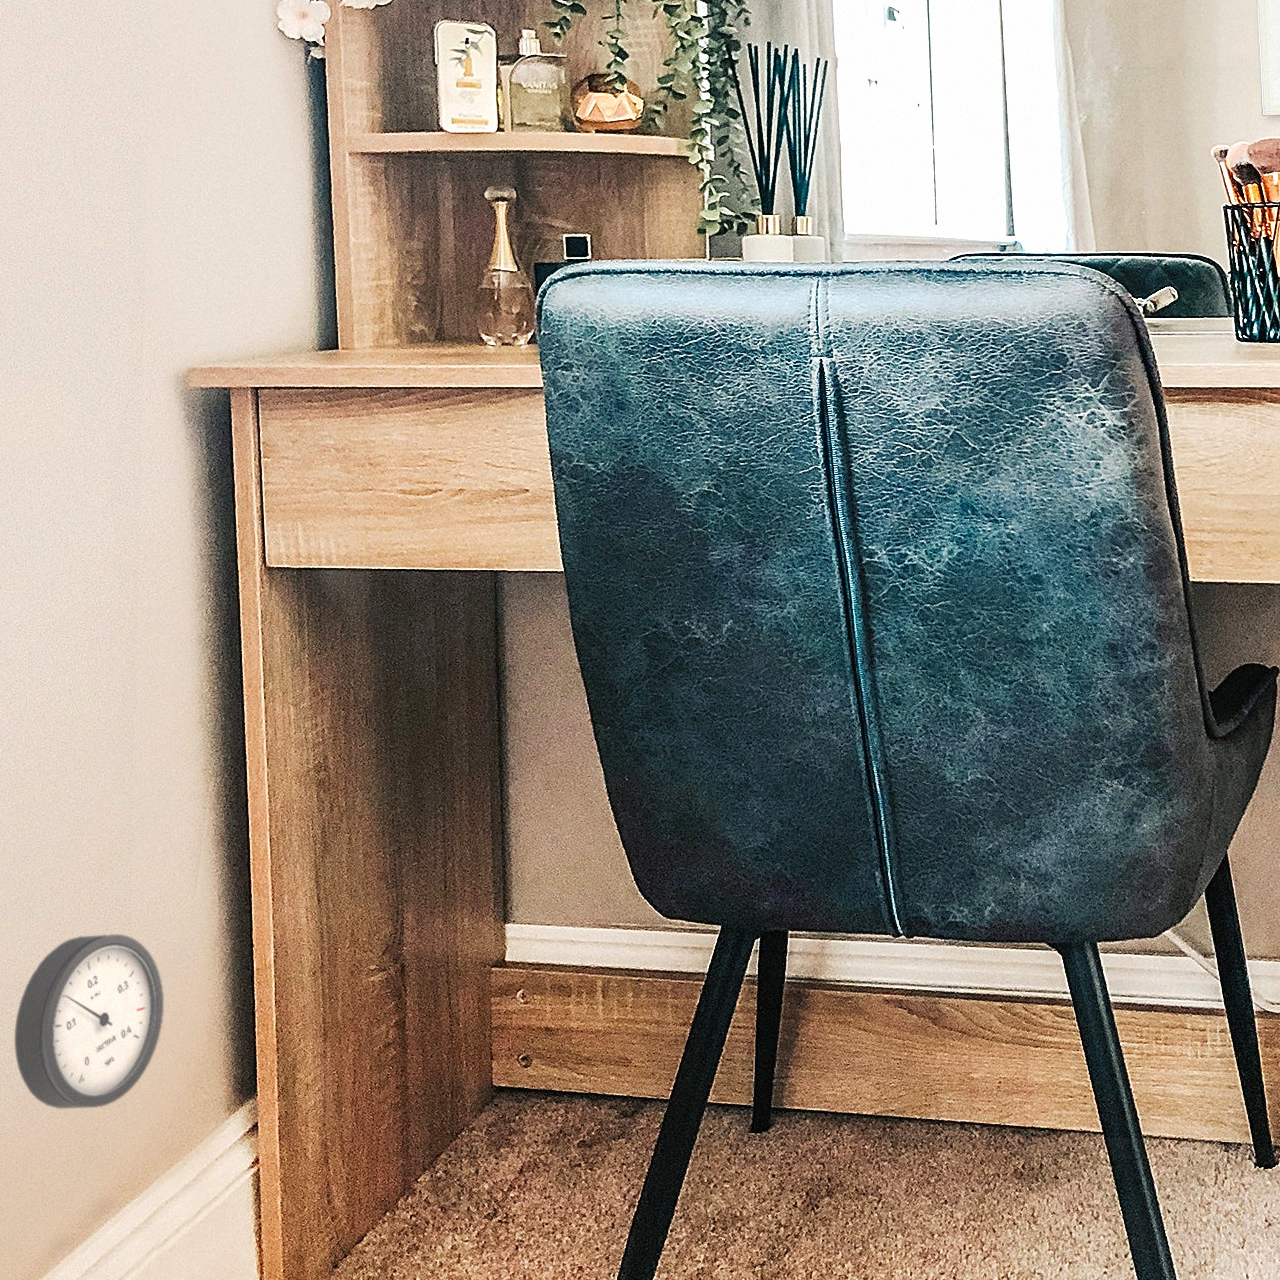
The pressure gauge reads 0.14 MPa
